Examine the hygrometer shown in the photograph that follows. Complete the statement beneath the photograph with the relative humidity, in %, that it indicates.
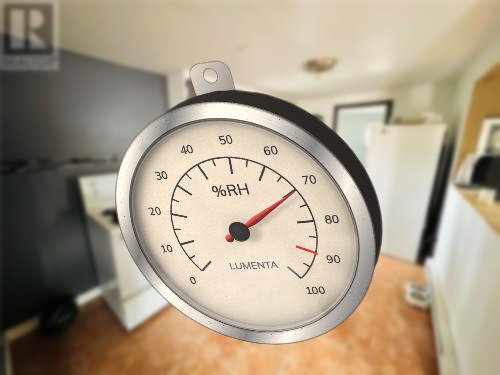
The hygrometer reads 70 %
